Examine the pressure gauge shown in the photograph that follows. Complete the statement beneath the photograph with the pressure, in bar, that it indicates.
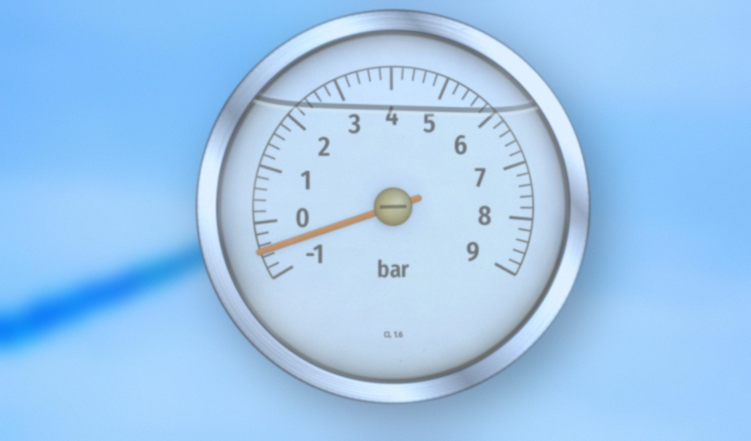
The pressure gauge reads -0.5 bar
